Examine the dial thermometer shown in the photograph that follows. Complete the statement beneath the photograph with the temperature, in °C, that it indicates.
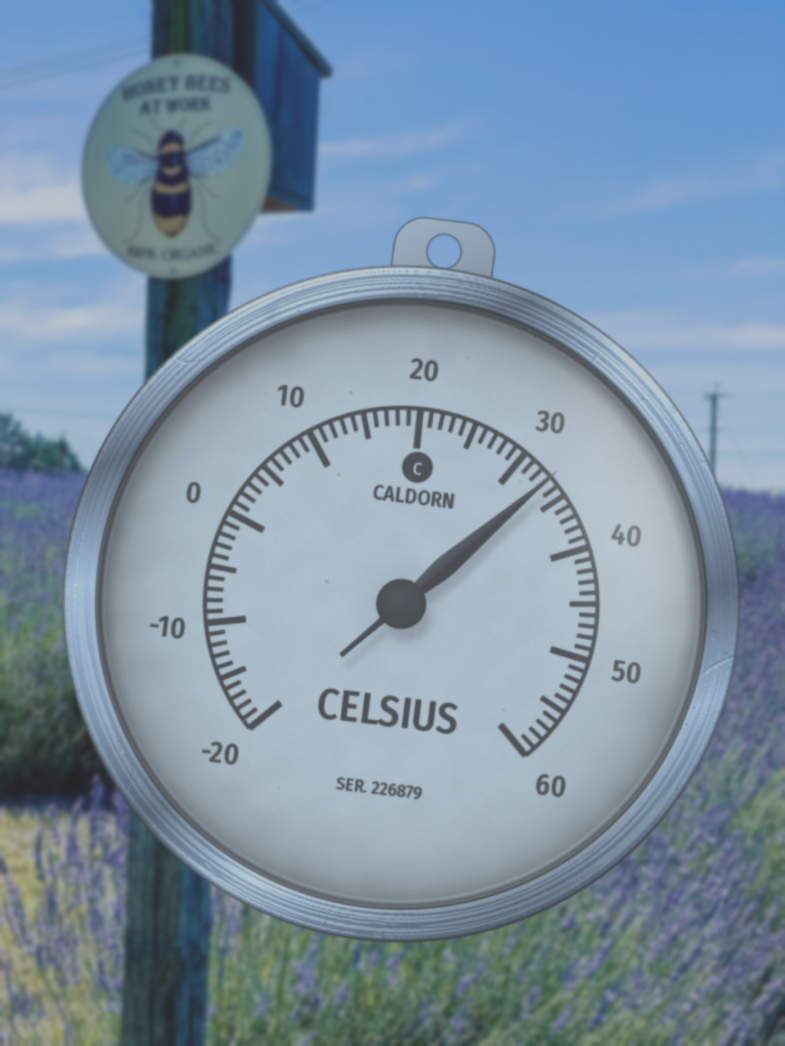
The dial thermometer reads 33 °C
